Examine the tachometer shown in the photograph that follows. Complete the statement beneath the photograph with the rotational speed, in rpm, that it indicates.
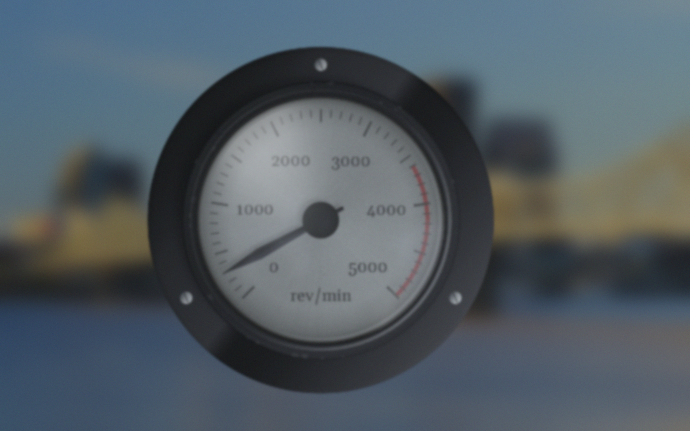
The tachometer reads 300 rpm
